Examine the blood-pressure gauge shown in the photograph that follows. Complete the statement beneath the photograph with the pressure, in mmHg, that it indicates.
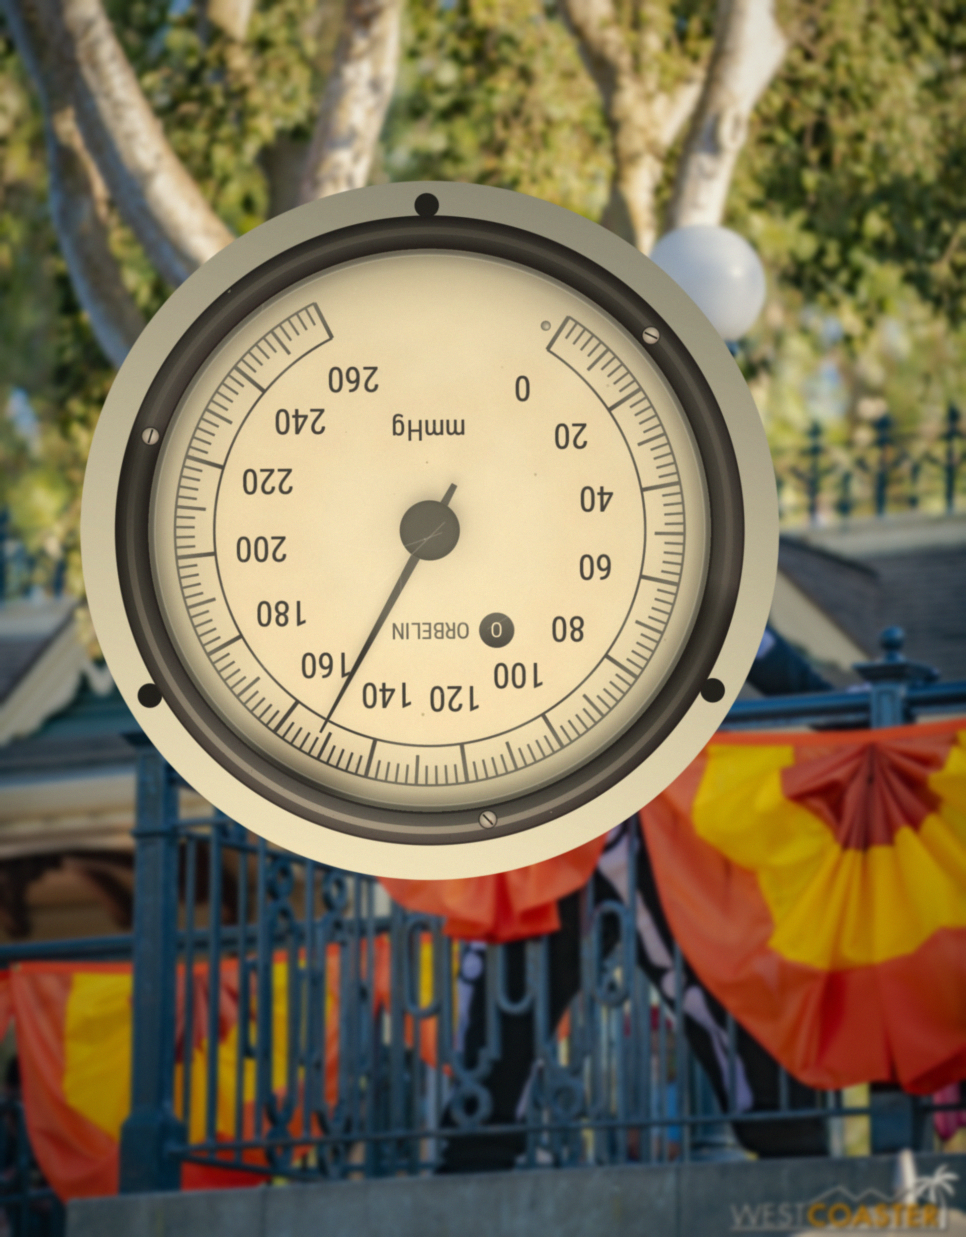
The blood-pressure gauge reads 152 mmHg
